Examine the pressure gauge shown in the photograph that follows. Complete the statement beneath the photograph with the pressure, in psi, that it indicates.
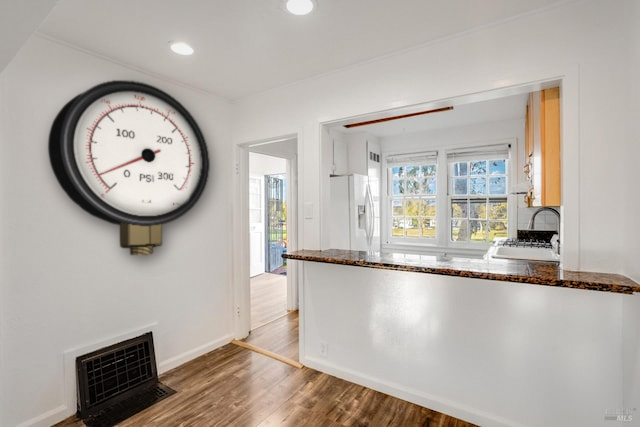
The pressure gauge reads 20 psi
